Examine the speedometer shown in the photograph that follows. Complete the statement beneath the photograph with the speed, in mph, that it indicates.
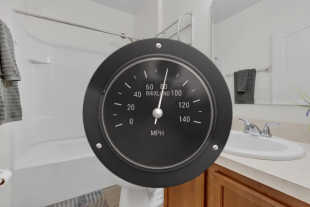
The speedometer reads 80 mph
